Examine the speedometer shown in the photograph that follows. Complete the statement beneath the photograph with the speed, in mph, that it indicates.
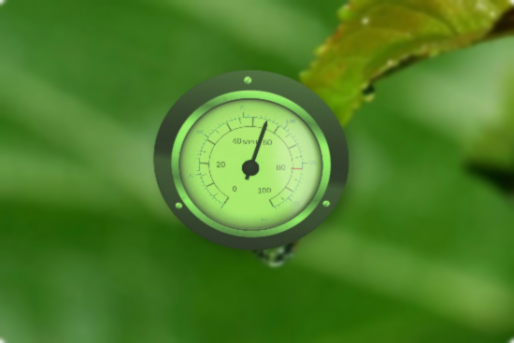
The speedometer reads 55 mph
